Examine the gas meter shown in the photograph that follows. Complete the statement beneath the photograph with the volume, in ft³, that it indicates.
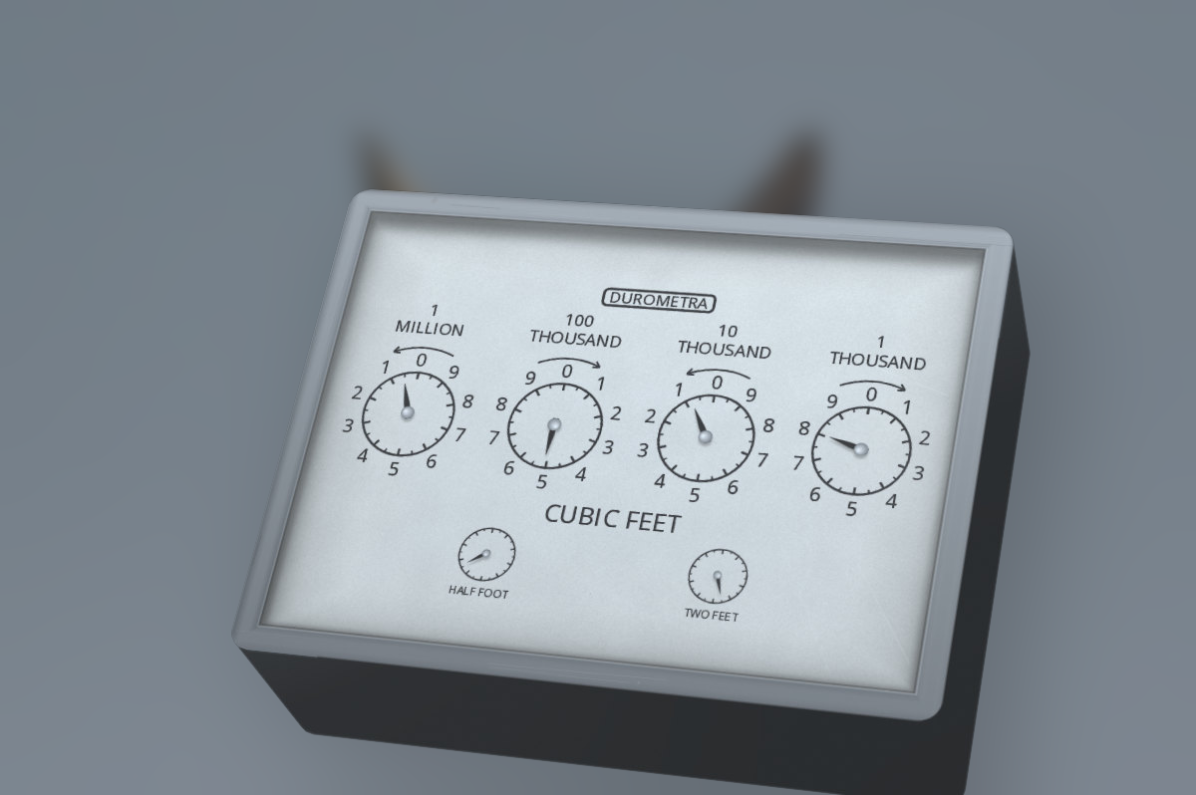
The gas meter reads 50800 ft³
